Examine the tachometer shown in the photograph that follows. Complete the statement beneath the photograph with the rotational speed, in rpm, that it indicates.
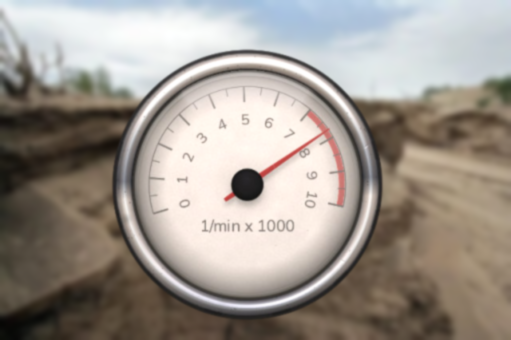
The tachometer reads 7750 rpm
